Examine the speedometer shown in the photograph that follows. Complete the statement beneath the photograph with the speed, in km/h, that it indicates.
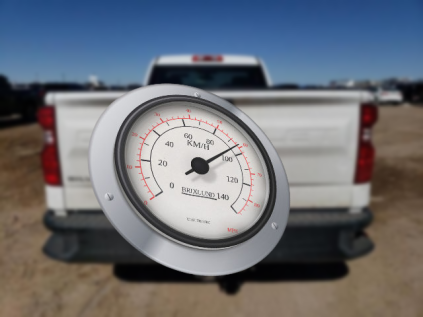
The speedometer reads 95 km/h
